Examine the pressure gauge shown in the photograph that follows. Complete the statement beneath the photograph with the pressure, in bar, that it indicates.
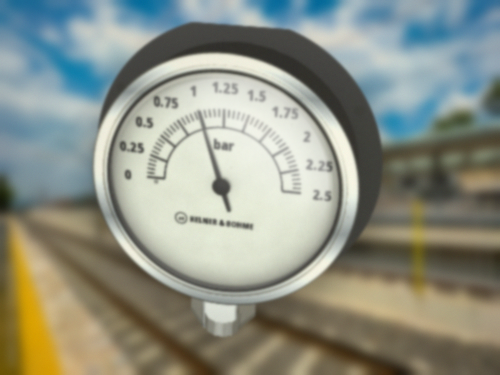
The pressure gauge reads 1 bar
